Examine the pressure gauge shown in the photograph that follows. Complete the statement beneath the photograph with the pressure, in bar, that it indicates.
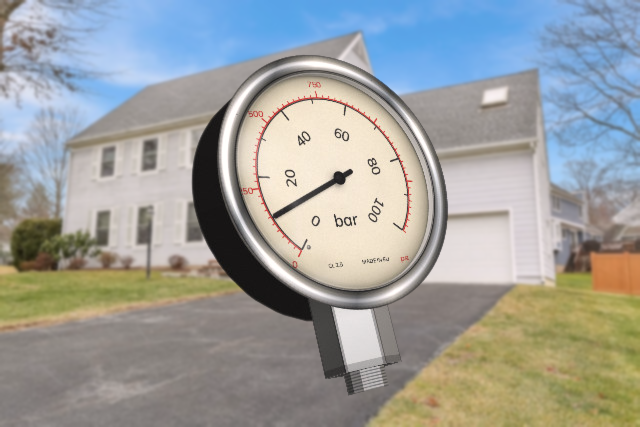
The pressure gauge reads 10 bar
